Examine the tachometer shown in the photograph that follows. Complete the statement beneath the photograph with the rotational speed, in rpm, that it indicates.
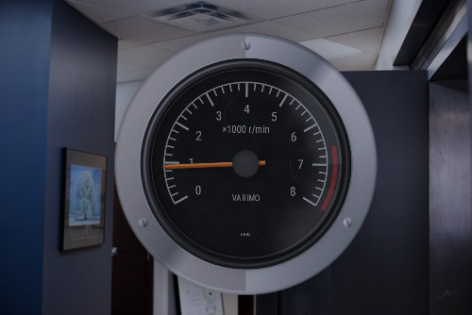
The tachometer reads 900 rpm
